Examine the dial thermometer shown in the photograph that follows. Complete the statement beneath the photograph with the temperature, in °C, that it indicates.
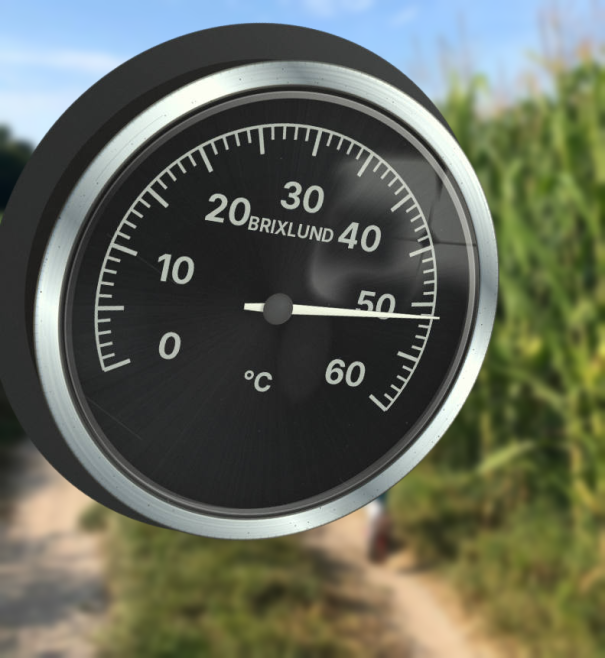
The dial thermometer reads 51 °C
